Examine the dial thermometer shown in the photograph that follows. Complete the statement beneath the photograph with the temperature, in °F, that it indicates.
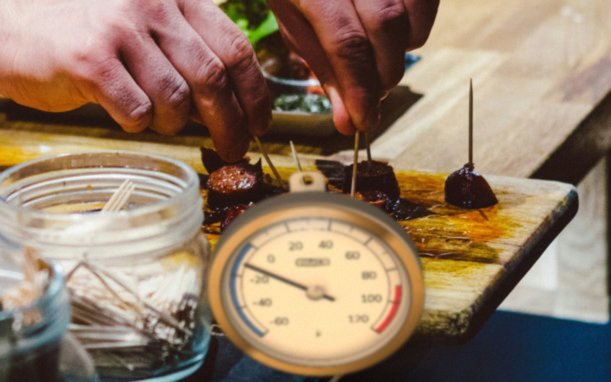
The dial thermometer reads -10 °F
